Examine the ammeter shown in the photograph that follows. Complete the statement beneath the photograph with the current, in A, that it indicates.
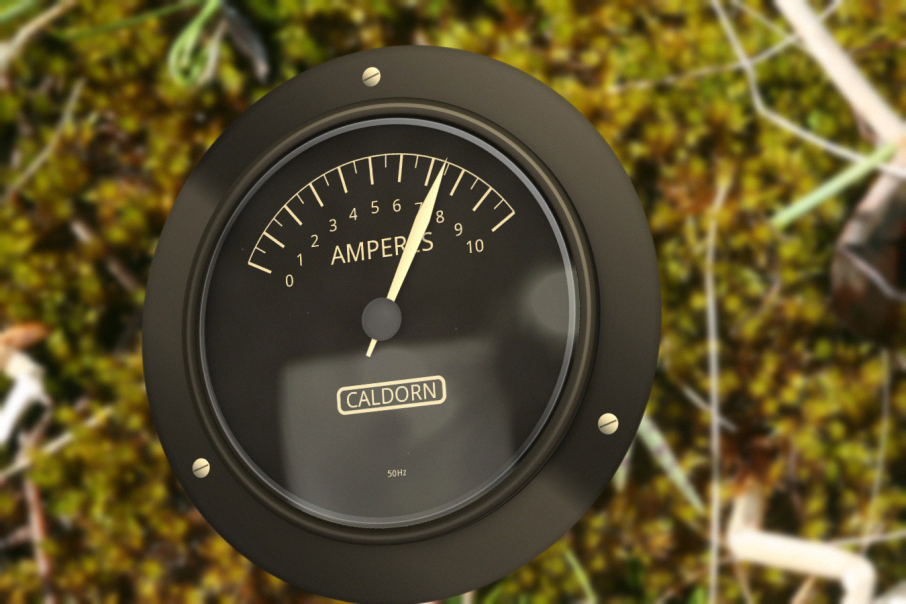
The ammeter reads 7.5 A
